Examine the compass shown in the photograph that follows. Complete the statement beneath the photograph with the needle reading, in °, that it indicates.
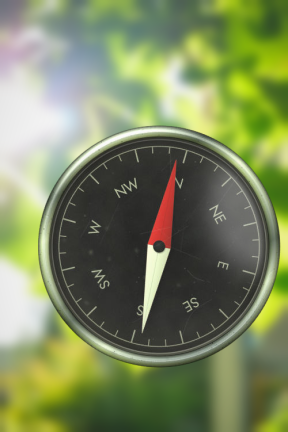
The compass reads 355 °
